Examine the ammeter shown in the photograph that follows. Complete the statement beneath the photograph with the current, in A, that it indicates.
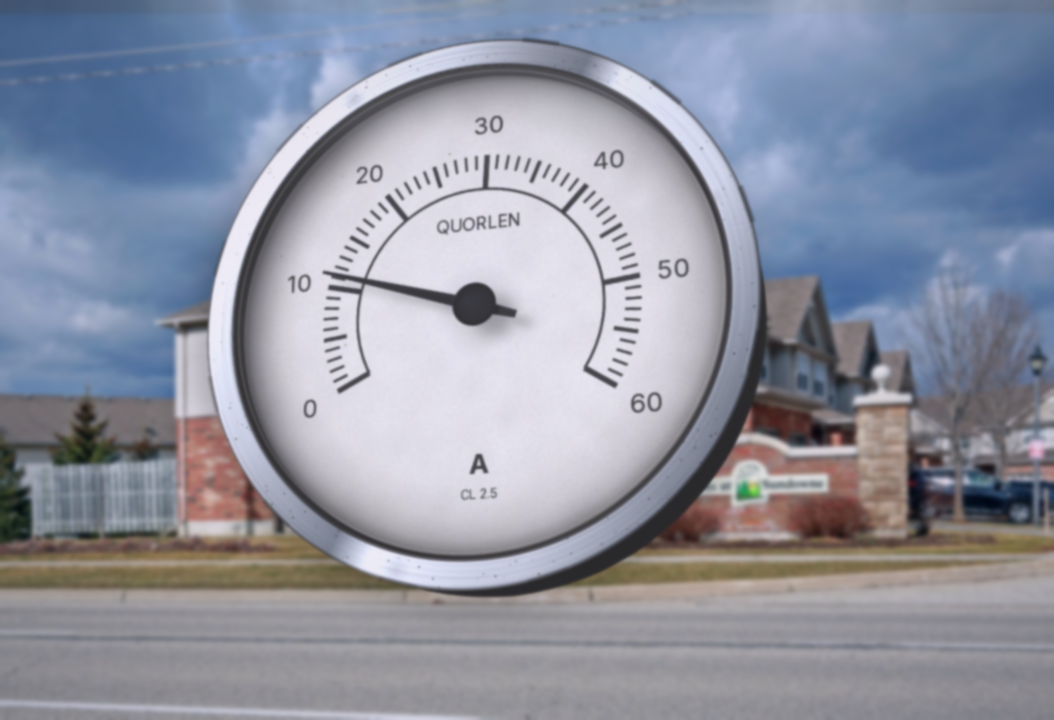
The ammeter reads 11 A
